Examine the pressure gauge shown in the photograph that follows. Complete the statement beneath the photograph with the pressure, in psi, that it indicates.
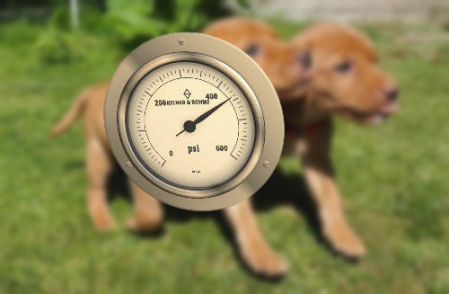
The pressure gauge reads 440 psi
